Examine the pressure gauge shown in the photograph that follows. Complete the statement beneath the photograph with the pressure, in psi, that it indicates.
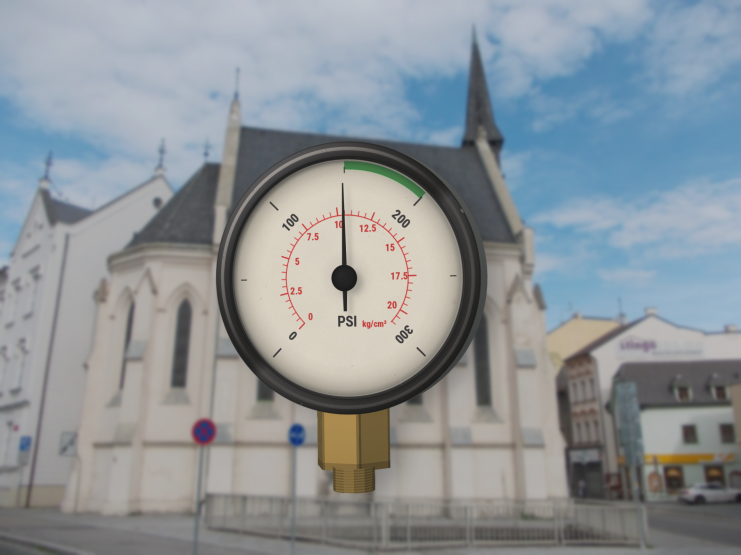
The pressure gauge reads 150 psi
